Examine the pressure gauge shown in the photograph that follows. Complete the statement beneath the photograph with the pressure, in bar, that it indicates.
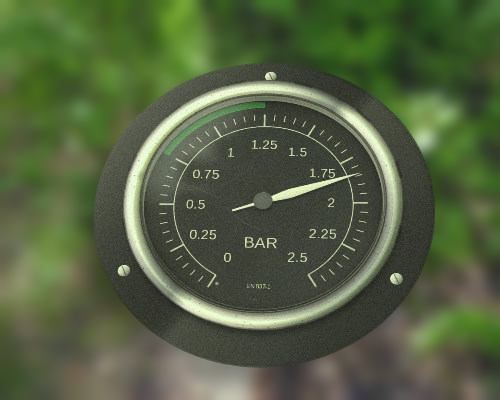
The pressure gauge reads 1.85 bar
